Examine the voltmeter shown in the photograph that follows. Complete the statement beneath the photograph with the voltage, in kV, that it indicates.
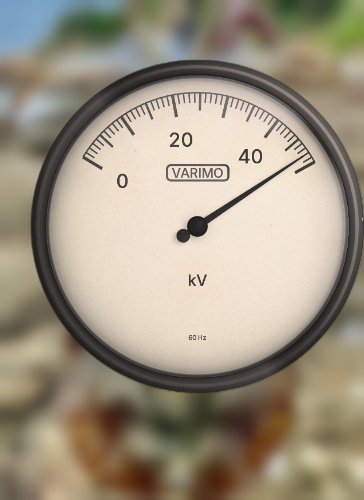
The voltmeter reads 48 kV
